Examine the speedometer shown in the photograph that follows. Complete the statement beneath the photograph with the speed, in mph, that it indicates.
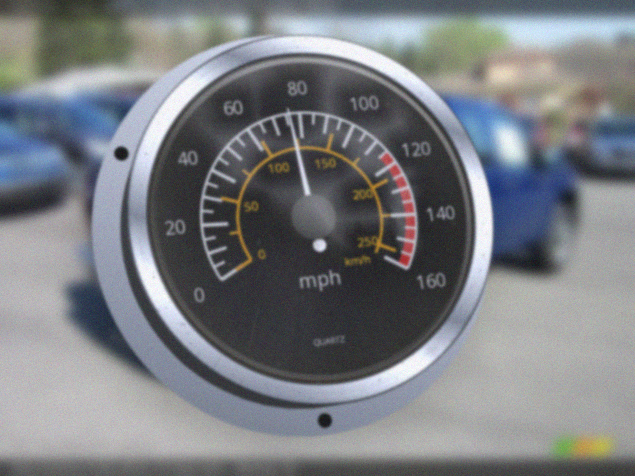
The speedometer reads 75 mph
